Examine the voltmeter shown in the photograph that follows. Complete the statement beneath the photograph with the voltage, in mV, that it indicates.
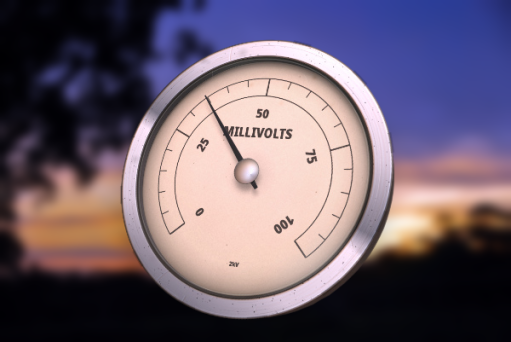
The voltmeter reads 35 mV
